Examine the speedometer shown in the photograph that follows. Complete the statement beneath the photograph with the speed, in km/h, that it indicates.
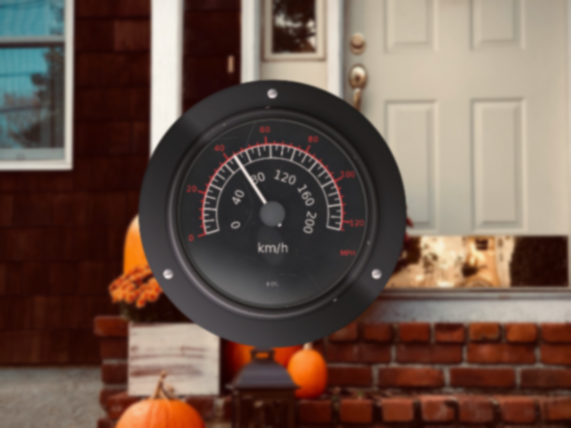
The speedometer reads 70 km/h
